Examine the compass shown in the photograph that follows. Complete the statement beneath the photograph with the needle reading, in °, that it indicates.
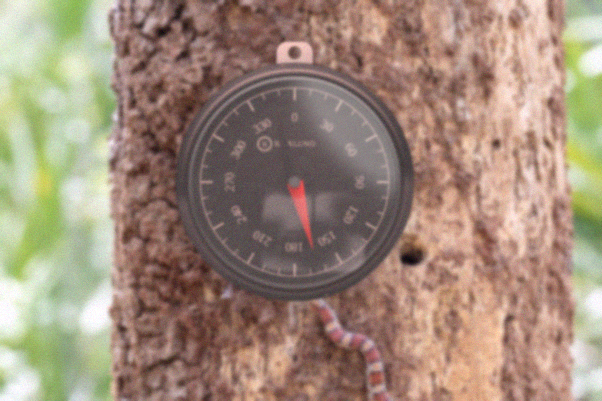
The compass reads 165 °
